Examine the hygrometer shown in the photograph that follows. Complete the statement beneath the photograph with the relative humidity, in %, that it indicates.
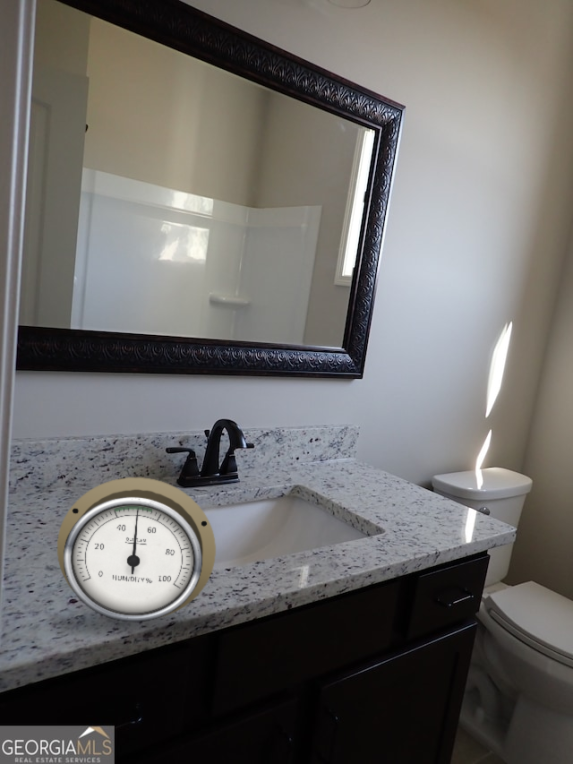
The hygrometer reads 50 %
